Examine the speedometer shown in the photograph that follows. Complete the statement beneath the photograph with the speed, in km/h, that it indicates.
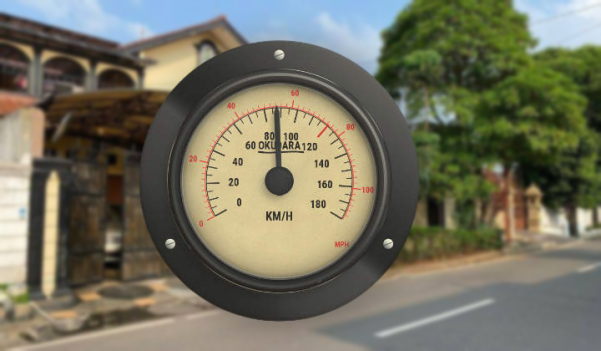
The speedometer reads 87.5 km/h
